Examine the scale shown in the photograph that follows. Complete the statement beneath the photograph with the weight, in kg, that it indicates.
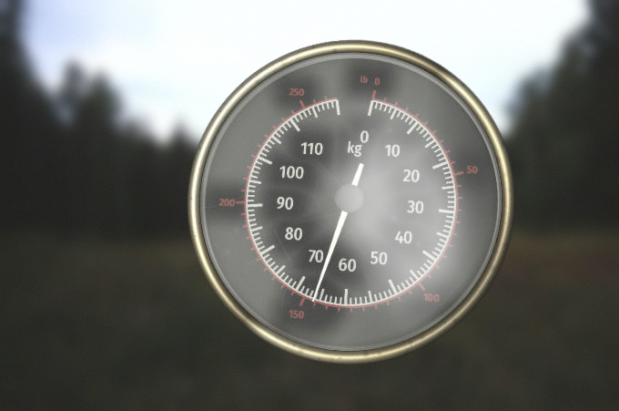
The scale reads 66 kg
